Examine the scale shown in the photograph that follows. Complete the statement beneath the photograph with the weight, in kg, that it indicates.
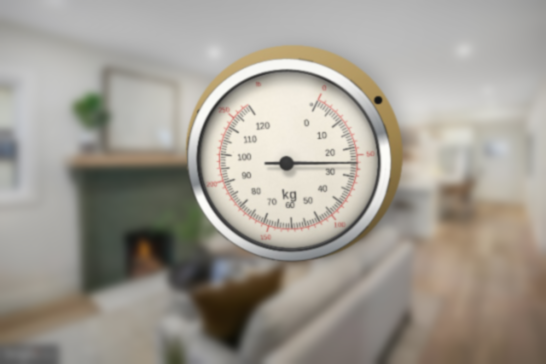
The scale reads 25 kg
